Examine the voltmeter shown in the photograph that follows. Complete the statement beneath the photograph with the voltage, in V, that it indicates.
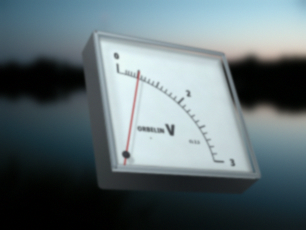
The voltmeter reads 1 V
